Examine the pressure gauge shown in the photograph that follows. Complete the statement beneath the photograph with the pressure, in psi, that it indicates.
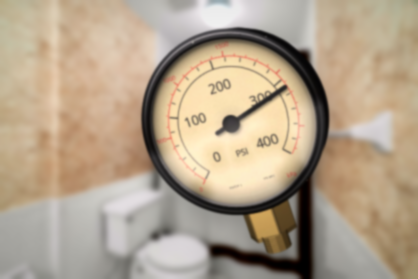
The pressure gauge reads 310 psi
